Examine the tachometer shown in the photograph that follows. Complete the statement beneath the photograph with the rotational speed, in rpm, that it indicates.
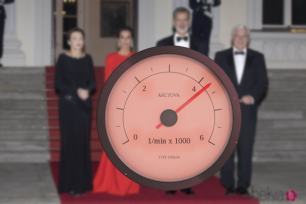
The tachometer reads 4250 rpm
